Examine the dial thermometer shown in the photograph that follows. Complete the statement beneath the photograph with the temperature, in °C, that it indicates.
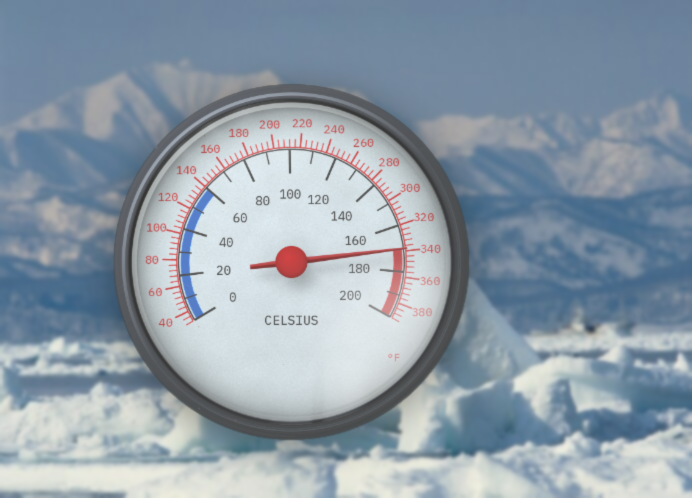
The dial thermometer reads 170 °C
